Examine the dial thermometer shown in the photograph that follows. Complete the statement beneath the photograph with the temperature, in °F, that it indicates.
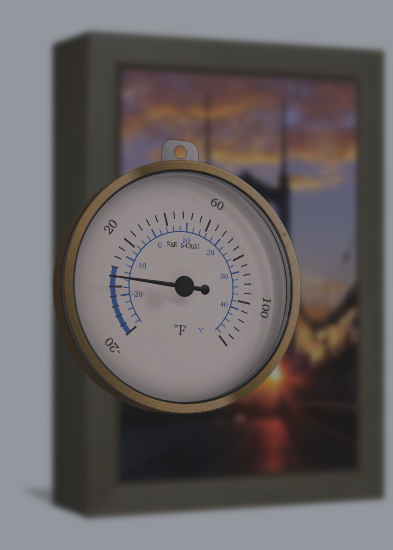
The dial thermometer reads 4 °F
